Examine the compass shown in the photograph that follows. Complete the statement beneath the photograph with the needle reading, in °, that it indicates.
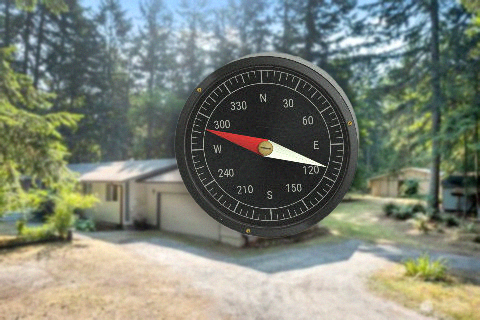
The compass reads 290 °
